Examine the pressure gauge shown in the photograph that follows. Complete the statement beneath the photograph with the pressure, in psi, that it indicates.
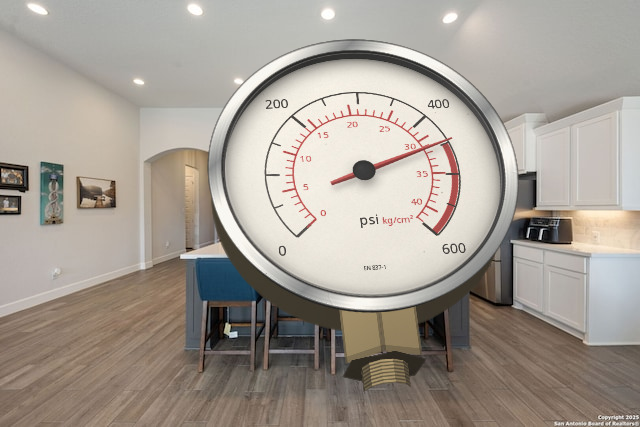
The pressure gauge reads 450 psi
